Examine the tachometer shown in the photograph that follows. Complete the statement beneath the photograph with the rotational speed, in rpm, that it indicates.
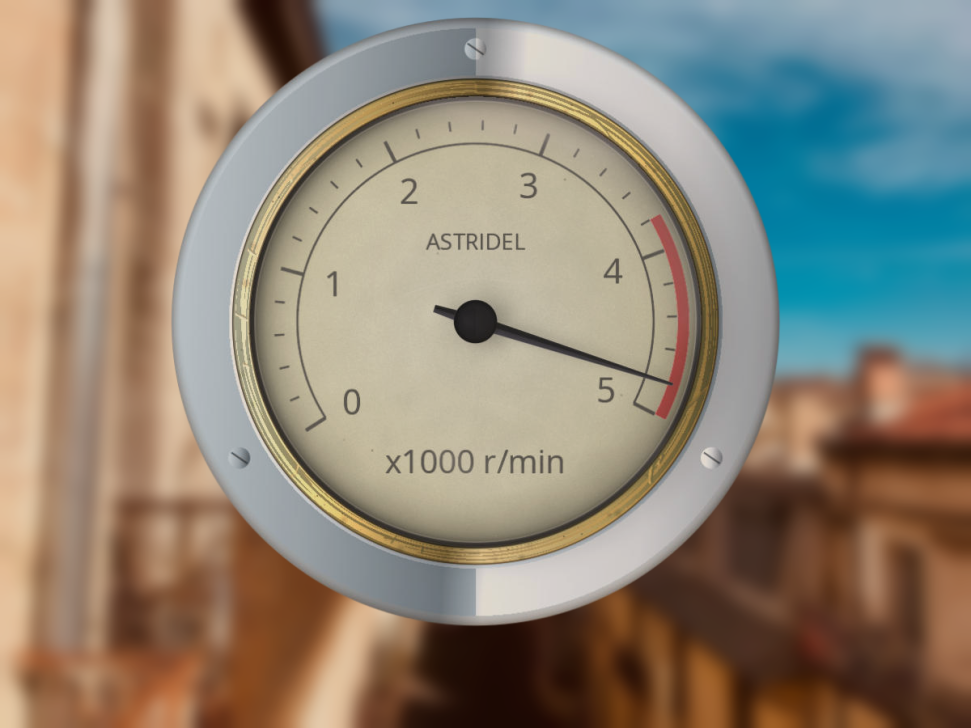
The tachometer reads 4800 rpm
